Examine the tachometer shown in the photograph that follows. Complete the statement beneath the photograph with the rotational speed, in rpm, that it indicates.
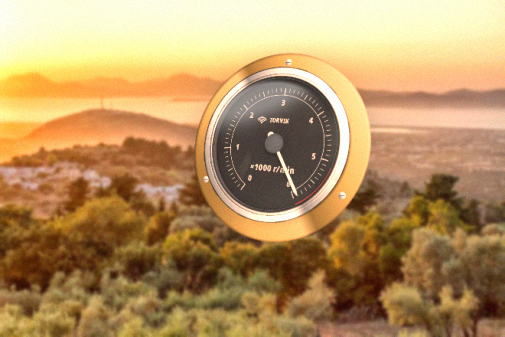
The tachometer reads 5900 rpm
